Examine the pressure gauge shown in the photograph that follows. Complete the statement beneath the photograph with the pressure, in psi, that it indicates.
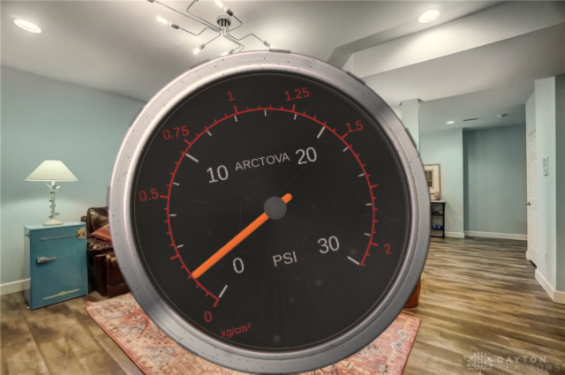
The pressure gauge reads 2 psi
